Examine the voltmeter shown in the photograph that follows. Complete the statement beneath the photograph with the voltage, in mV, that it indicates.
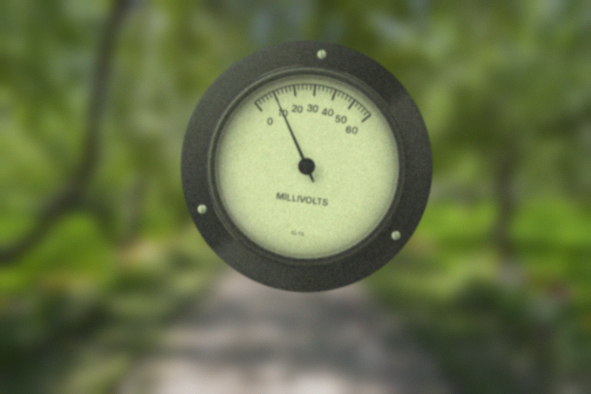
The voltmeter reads 10 mV
